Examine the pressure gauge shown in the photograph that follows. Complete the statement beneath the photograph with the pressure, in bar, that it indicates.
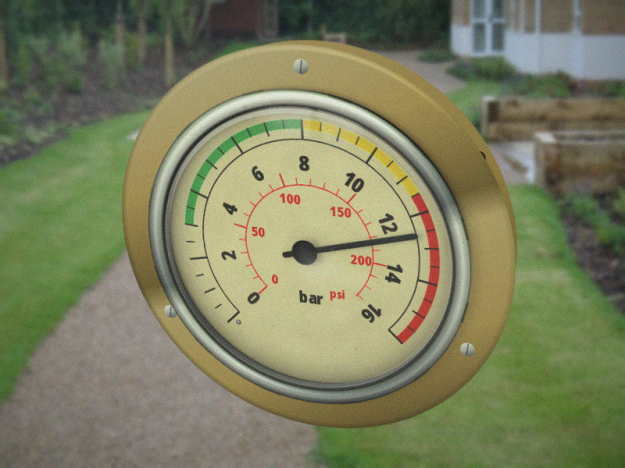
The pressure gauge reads 12.5 bar
